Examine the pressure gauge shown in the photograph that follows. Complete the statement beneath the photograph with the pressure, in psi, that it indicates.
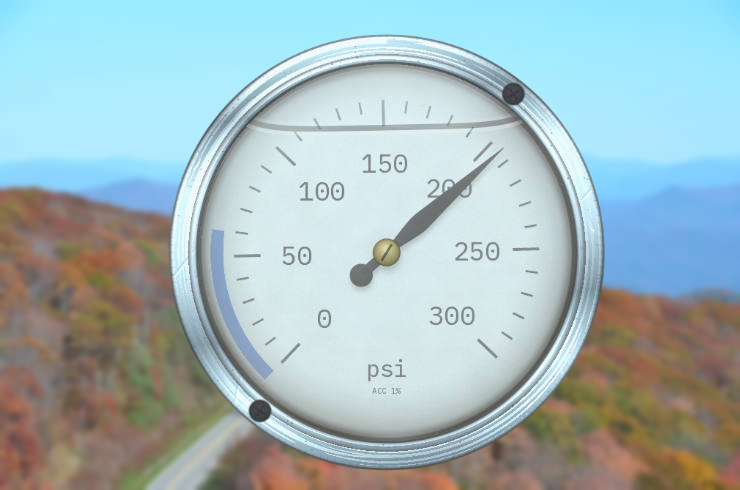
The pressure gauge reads 205 psi
